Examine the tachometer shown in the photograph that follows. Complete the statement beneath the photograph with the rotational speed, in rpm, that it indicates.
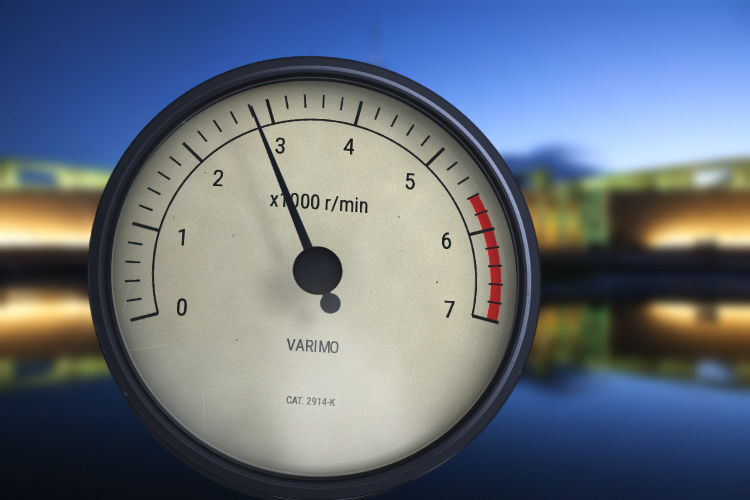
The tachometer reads 2800 rpm
